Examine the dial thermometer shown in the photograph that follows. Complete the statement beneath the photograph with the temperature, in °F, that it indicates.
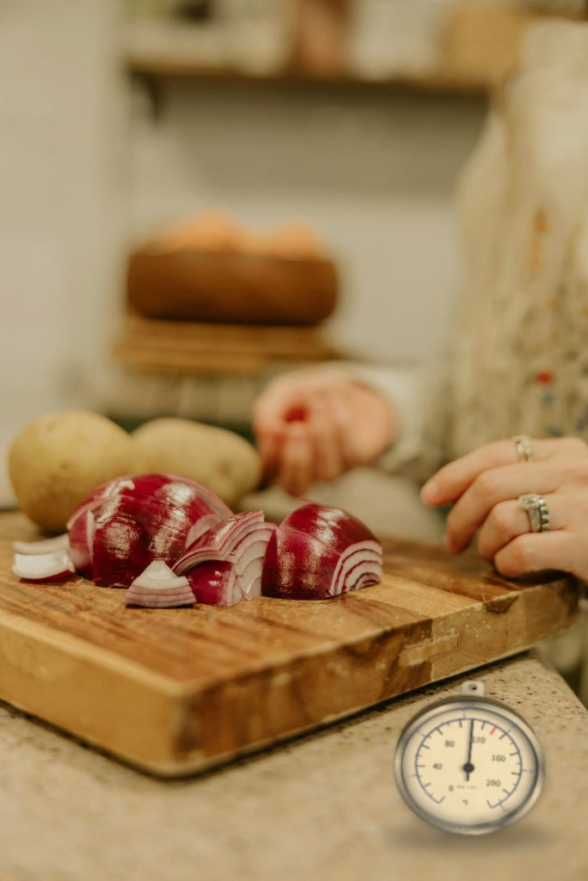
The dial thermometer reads 110 °F
